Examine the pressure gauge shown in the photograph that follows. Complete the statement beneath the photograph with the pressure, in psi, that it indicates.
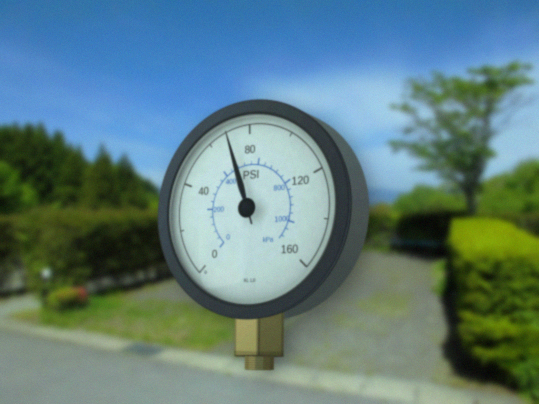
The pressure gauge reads 70 psi
